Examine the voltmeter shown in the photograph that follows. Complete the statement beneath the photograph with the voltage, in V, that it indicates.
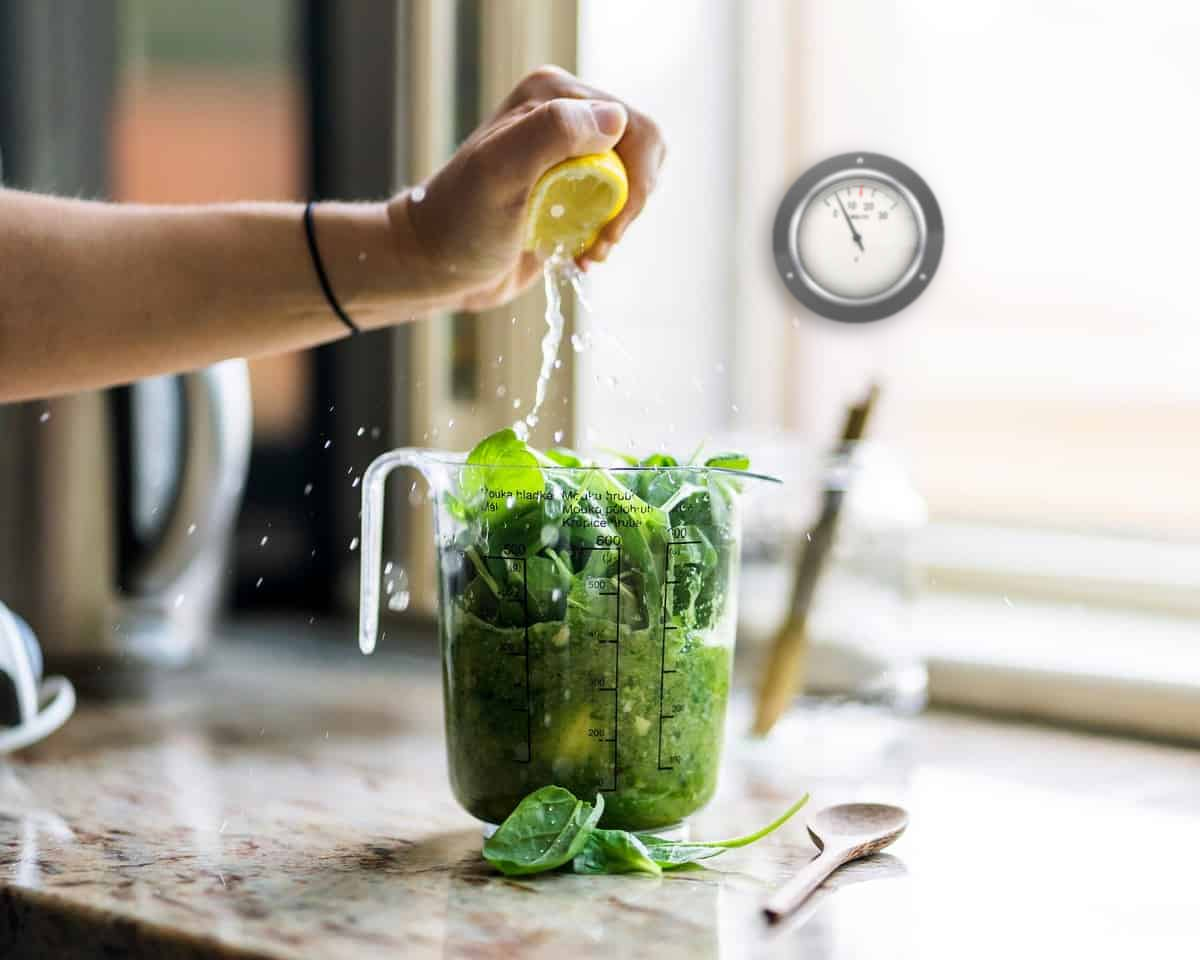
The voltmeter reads 5 V
